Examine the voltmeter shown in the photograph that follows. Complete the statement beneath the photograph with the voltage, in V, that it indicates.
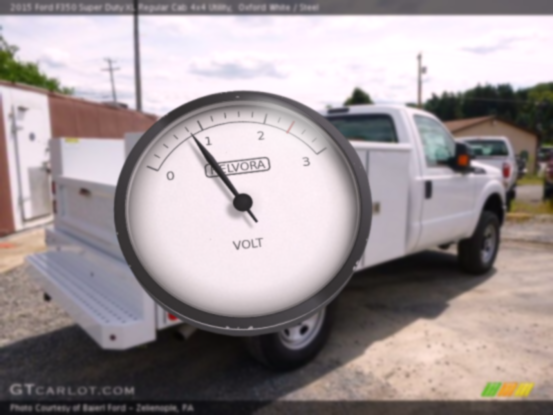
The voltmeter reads 0.8 V
